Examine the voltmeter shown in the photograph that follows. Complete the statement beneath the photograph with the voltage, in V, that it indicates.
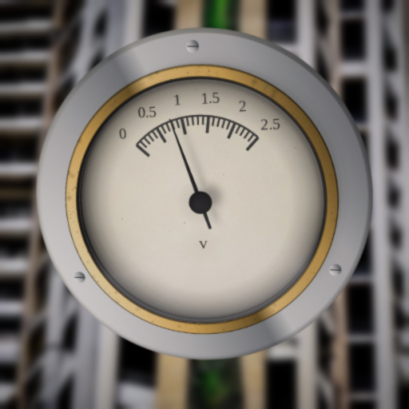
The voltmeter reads 0.8 V
